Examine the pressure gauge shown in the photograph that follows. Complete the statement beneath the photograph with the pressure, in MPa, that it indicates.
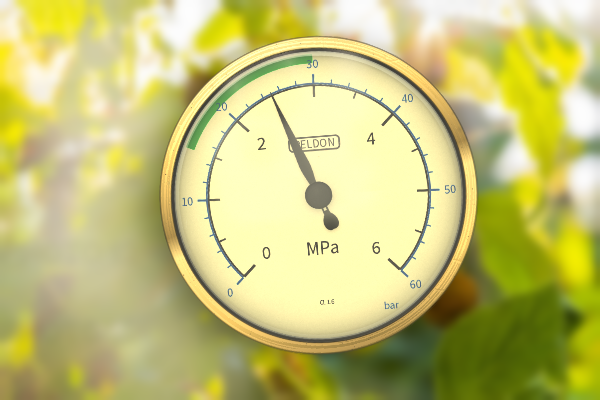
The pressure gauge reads 2.5 MPa
